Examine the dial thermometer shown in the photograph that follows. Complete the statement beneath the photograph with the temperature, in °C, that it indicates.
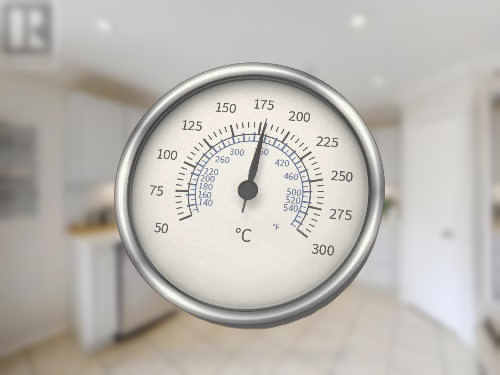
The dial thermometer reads 180 °C
